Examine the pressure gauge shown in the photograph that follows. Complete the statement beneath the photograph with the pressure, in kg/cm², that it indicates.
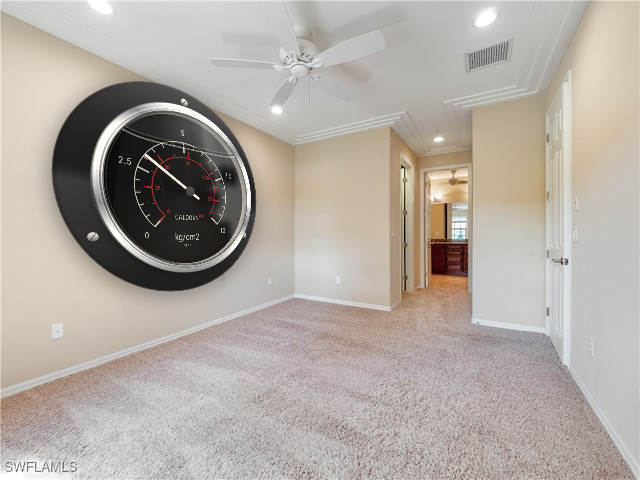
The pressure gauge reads 3 kg/cm²
